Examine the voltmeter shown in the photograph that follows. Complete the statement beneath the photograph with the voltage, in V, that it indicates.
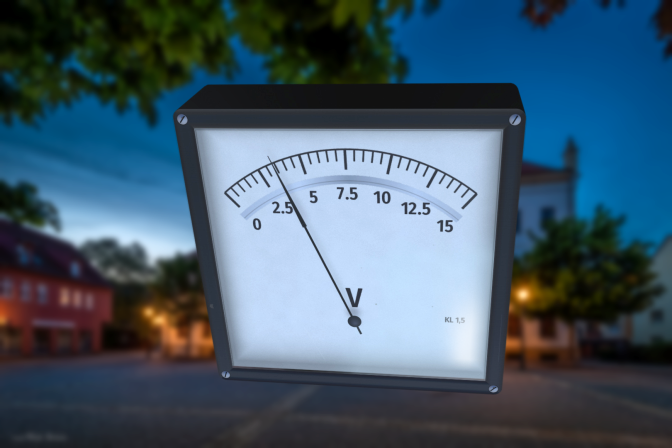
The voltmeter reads 3.5 V
